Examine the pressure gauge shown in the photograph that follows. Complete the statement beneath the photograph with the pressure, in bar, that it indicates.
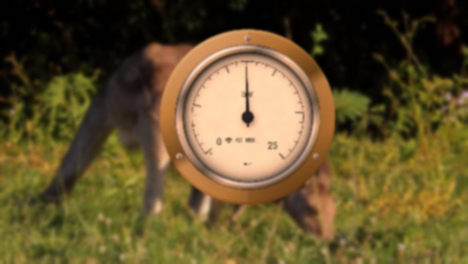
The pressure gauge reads 12 bar
